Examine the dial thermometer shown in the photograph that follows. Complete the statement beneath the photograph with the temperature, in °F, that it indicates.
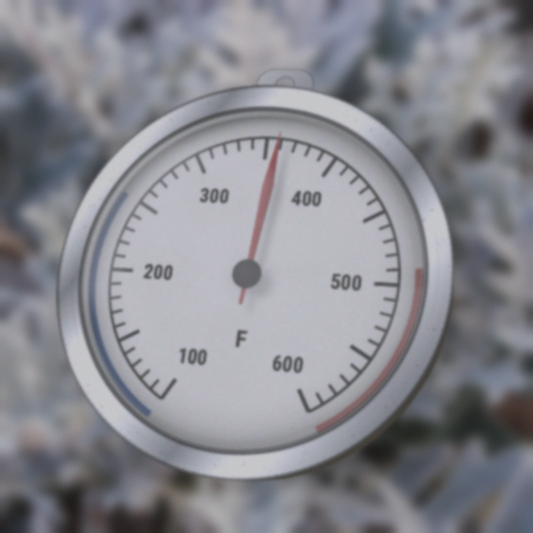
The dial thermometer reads 360 °F
